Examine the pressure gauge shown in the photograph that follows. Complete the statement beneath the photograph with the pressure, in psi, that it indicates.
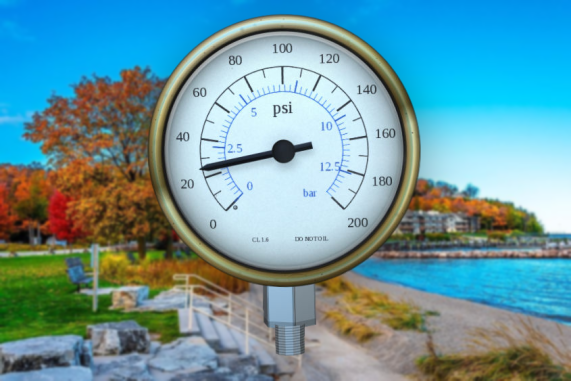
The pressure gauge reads 25 psi
